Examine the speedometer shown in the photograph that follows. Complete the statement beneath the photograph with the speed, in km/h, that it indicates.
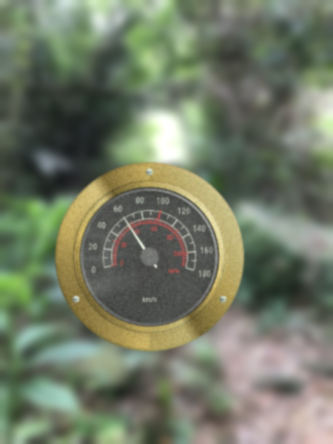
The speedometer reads 60 km/h
